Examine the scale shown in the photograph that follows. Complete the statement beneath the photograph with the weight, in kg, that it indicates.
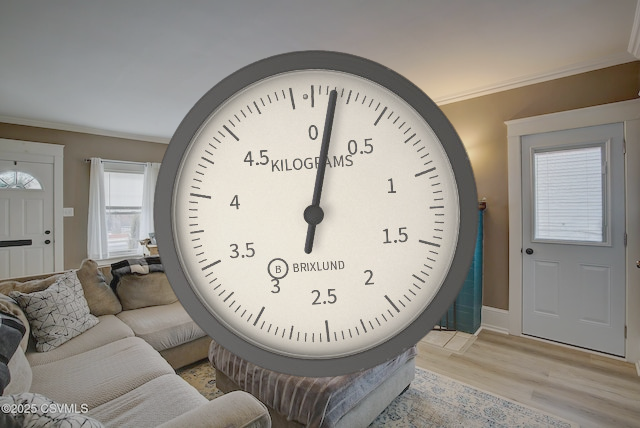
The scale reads 0.15 kg
